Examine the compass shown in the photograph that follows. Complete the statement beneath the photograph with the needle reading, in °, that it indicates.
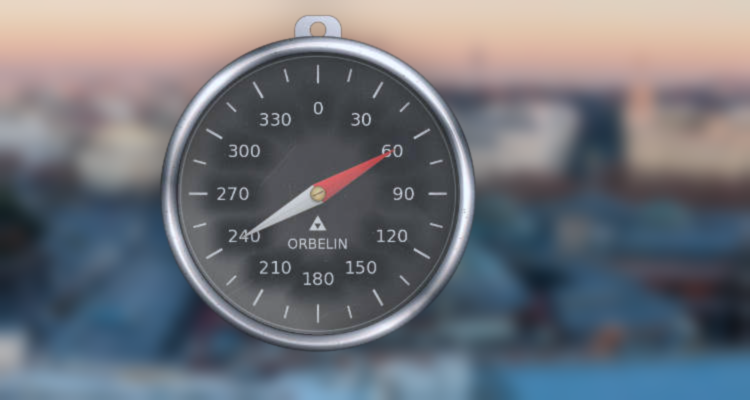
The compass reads 60 °
